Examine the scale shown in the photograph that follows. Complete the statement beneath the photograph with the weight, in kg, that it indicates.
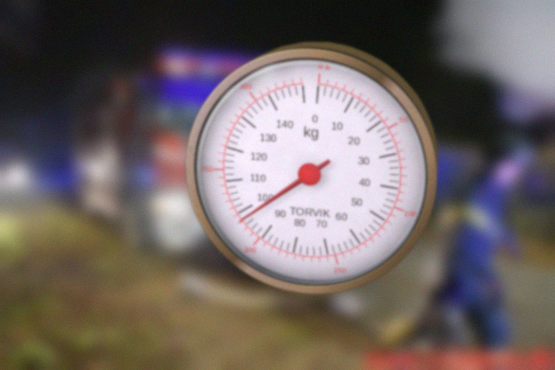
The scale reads 98 kg
